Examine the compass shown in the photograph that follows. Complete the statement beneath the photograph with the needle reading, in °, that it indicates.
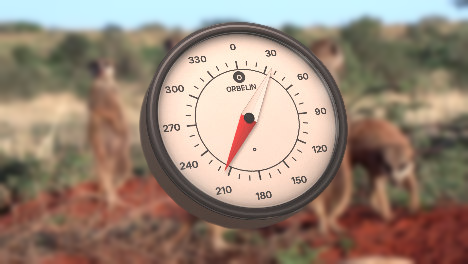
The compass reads 215 °
